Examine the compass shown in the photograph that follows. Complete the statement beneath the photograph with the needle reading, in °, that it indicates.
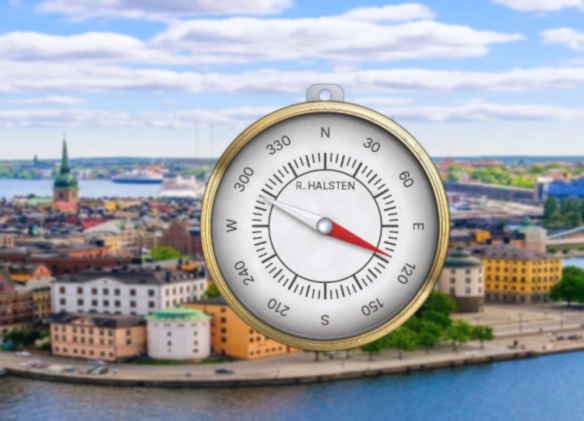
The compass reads 115 °
